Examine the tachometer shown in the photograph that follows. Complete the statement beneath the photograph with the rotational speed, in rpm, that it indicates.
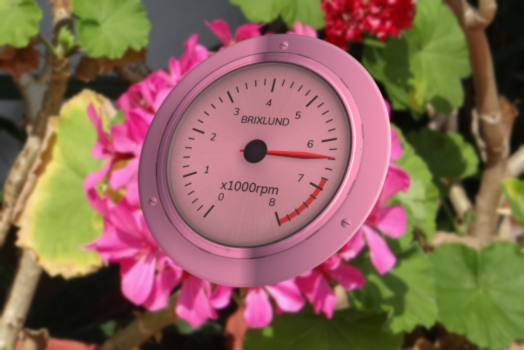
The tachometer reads 6400 rpm
